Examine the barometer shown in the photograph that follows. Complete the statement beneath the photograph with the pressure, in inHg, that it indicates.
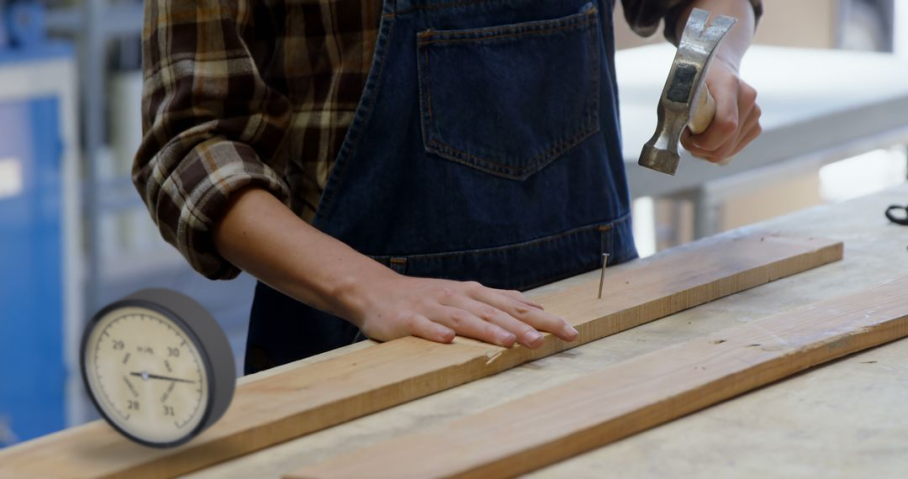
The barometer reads 30.4 inHg
